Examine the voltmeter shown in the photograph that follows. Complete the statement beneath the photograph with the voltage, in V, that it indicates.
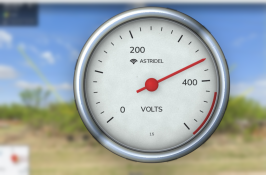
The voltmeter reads 360 V
